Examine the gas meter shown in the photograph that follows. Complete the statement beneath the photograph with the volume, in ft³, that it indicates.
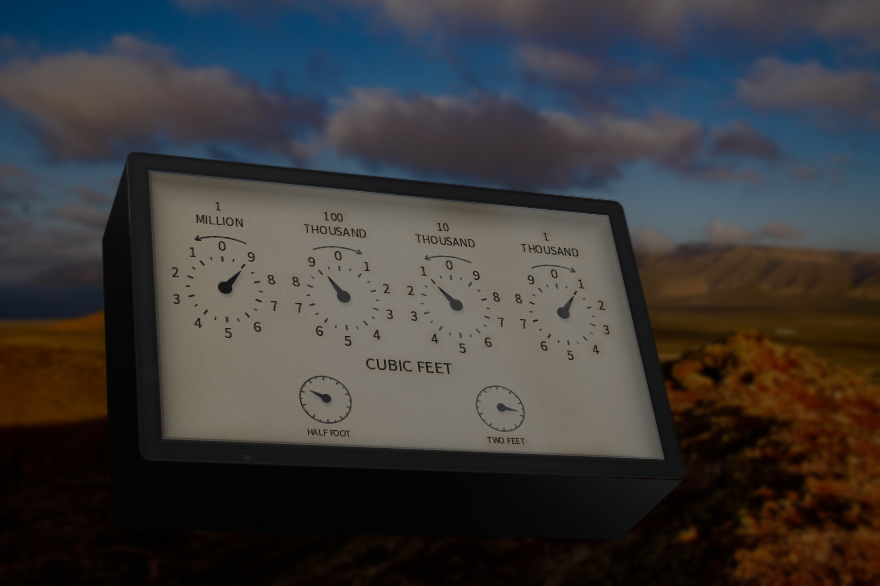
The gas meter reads 891100 ft³
